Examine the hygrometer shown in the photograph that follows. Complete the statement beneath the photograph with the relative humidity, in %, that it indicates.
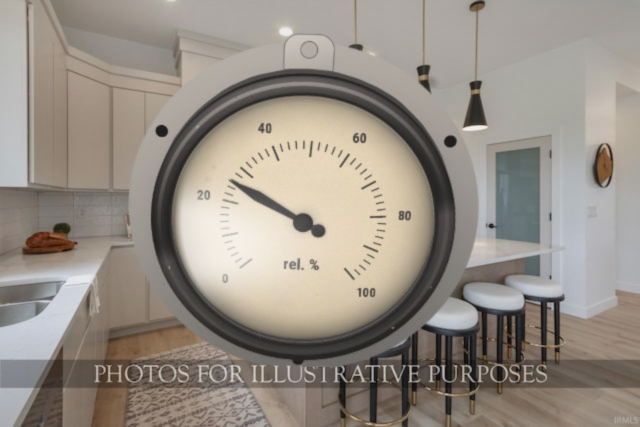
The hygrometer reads 26 %
